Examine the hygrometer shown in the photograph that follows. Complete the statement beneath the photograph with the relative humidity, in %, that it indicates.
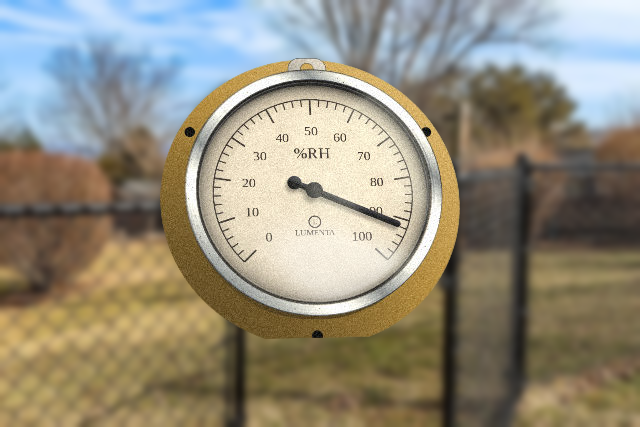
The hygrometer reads 92 %
